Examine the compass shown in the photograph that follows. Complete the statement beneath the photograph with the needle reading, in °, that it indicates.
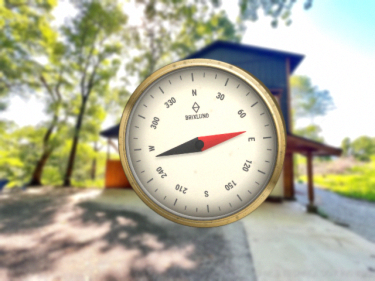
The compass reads 80 °
